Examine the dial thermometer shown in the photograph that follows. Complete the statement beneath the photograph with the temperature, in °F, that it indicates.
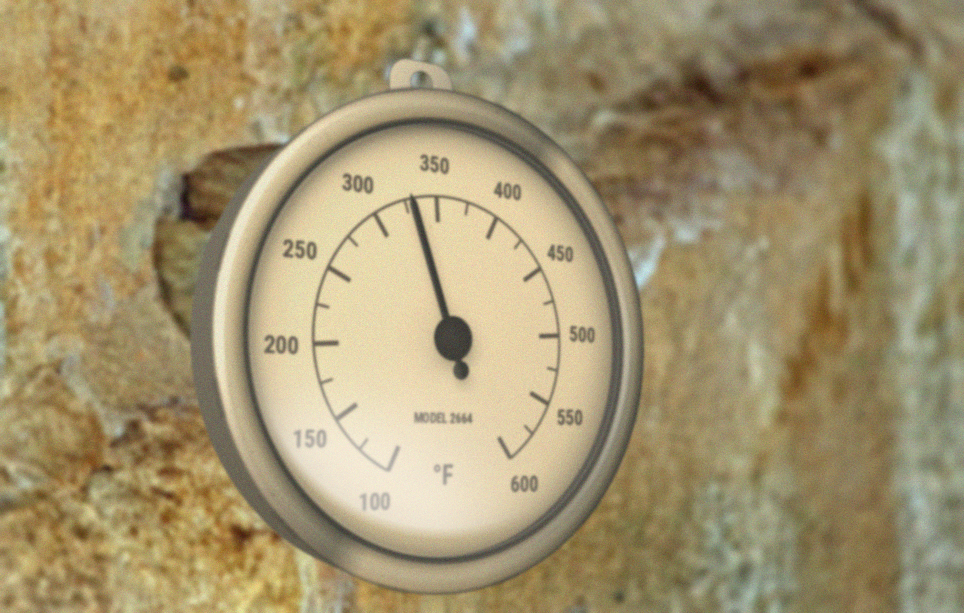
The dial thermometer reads 325 °F
